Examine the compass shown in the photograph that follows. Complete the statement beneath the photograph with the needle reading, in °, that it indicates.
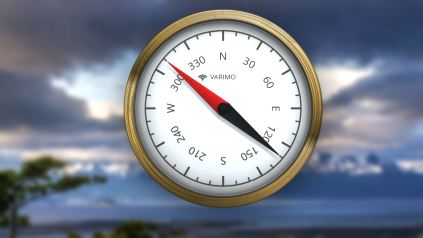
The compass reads 310 °
